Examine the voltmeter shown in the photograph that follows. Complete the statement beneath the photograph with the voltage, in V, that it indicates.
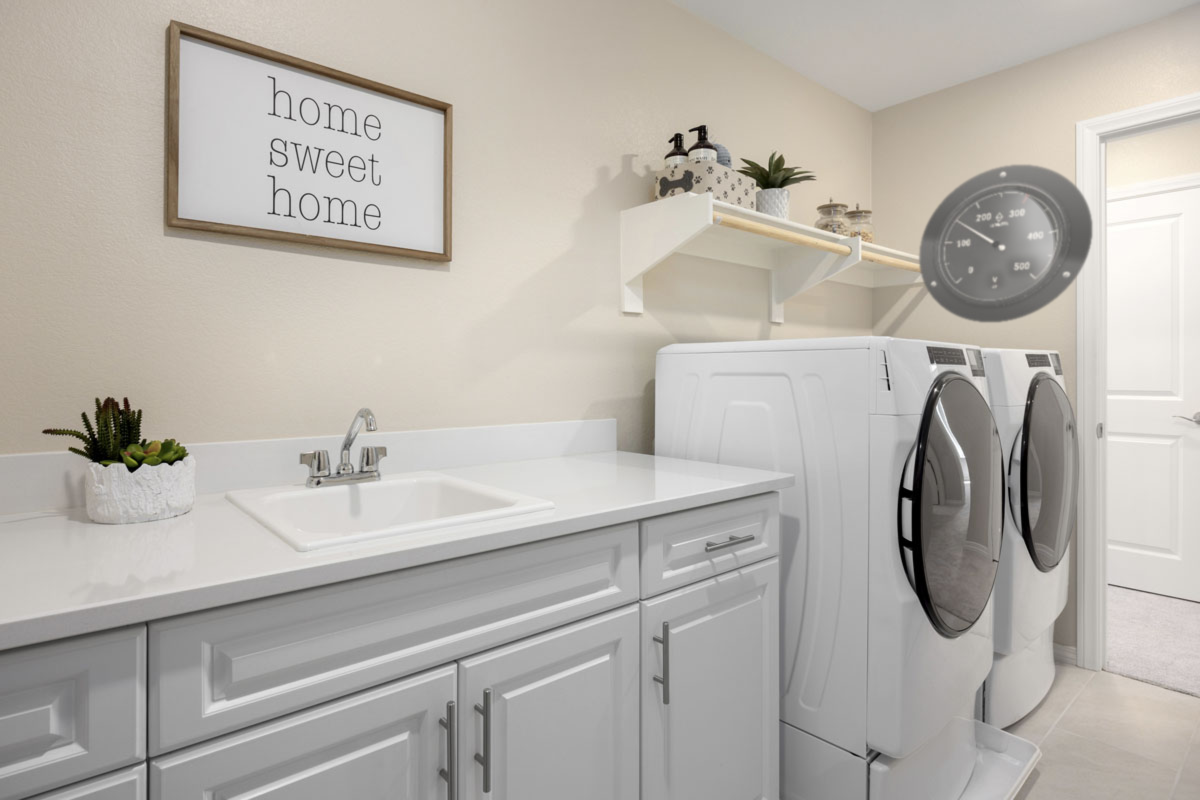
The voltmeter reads 150 V
